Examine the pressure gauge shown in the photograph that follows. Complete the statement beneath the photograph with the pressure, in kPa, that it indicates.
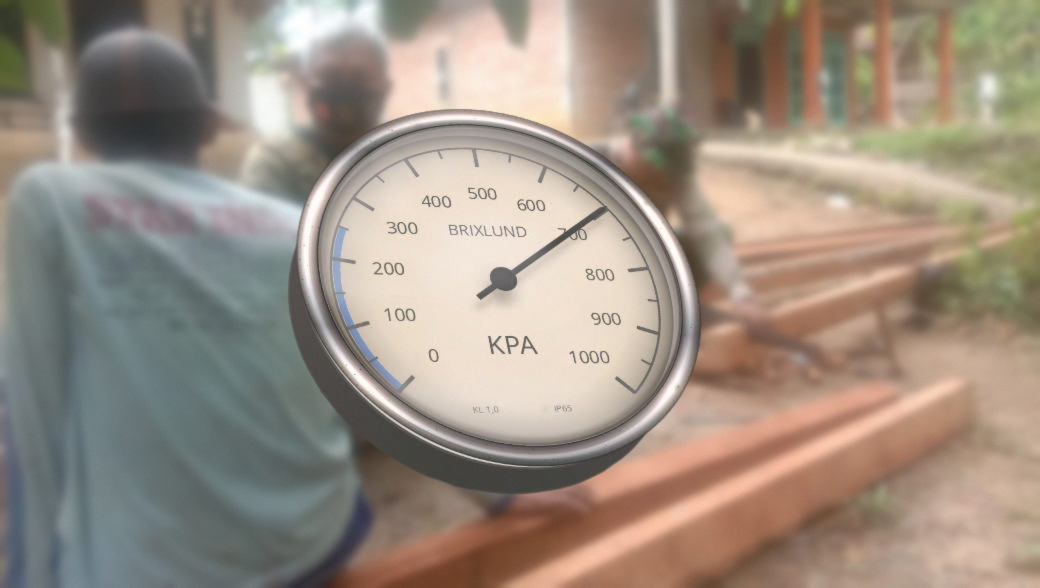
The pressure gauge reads 700 kPa
